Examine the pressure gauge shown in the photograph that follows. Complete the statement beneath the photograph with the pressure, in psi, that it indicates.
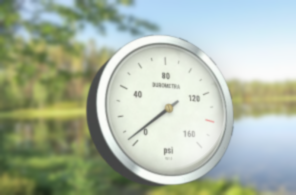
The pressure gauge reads 5 psi
